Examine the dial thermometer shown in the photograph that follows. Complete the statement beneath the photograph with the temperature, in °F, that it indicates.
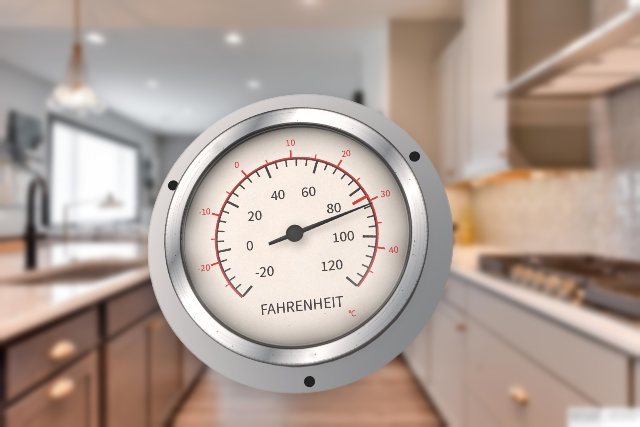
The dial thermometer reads 88 °F
